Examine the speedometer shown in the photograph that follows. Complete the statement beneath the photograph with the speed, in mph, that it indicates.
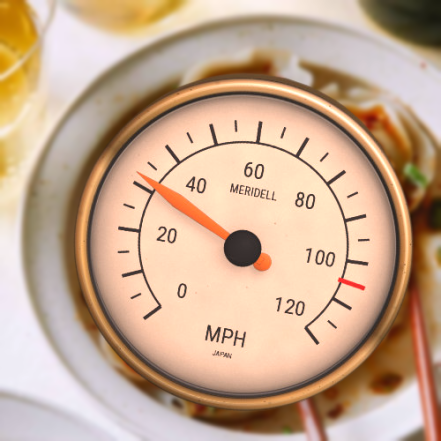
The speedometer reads 32.5 mph
